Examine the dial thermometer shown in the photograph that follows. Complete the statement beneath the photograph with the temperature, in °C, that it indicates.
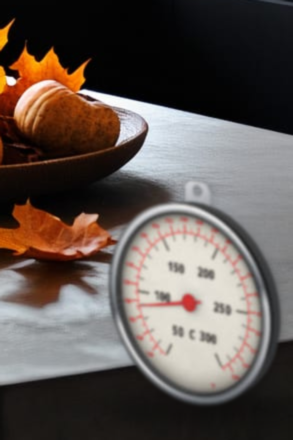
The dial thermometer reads 90 °C
